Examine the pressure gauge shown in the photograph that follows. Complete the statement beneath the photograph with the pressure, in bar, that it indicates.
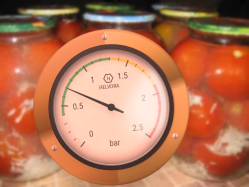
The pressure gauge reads 0.7 bar
